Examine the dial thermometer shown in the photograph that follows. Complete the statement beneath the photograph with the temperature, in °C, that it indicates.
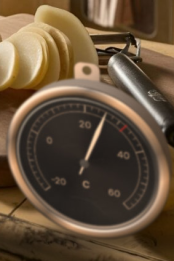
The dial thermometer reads 26 °C
